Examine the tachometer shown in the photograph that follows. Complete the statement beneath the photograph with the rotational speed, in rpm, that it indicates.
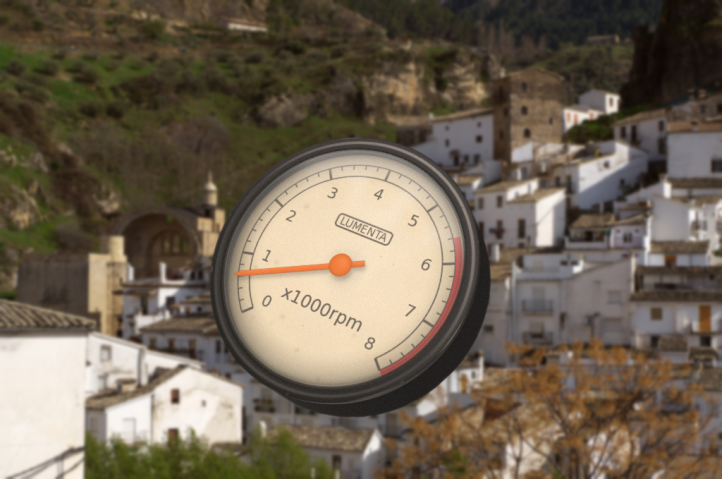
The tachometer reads 600 rpm
